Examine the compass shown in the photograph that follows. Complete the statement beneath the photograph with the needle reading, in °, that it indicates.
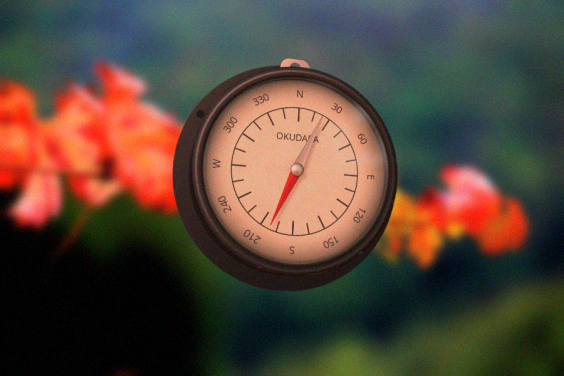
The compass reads 202.5 °
